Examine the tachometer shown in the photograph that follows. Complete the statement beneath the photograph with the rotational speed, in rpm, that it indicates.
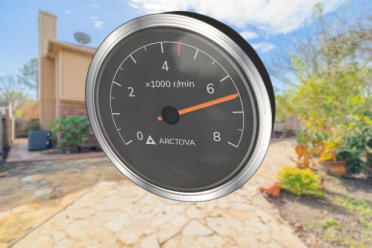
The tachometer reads 6500 rpm
